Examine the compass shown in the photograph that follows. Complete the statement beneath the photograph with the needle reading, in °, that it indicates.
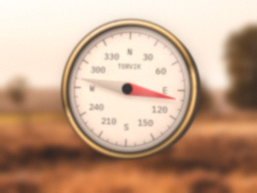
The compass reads 100 °
